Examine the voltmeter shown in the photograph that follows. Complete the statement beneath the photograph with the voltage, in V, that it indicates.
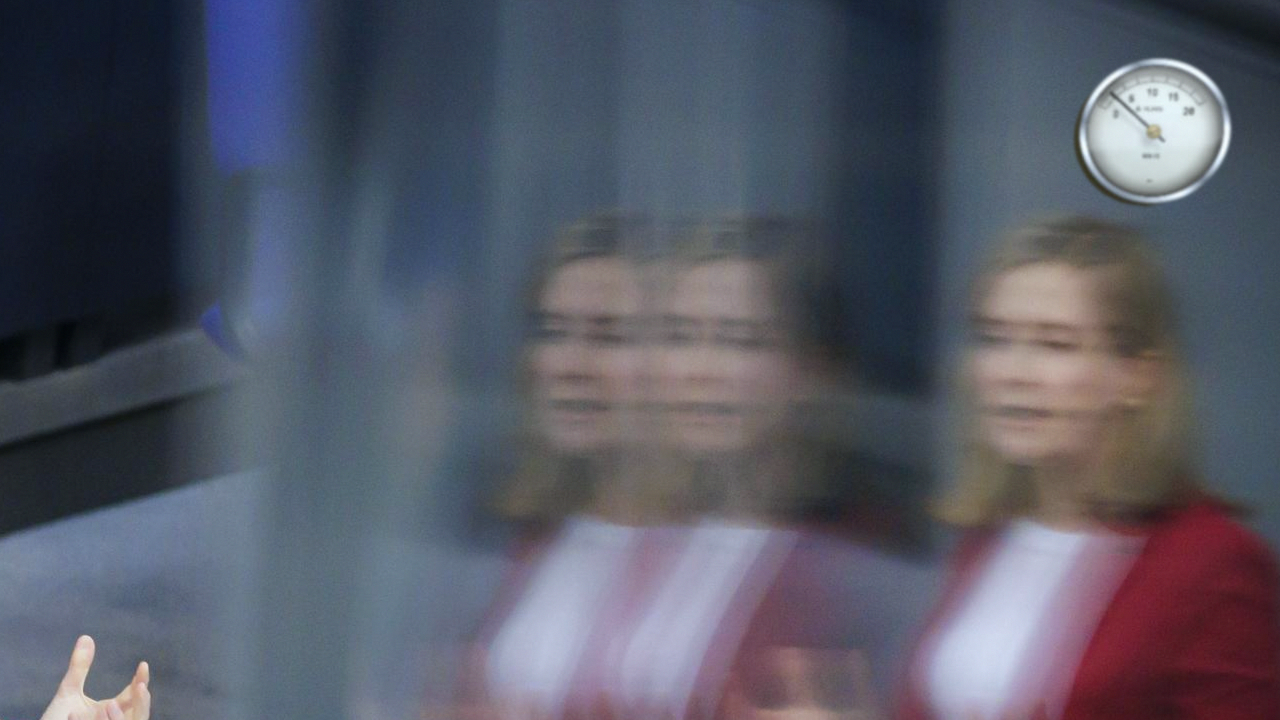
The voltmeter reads 2.5 V
